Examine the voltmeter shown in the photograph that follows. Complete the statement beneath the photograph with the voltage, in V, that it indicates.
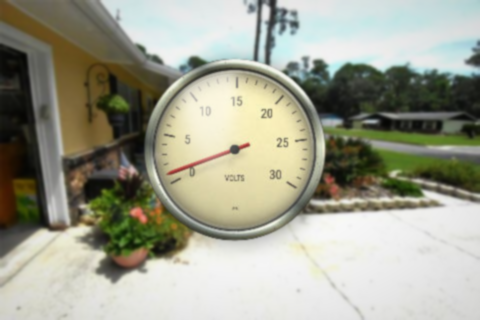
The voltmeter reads 1 V
